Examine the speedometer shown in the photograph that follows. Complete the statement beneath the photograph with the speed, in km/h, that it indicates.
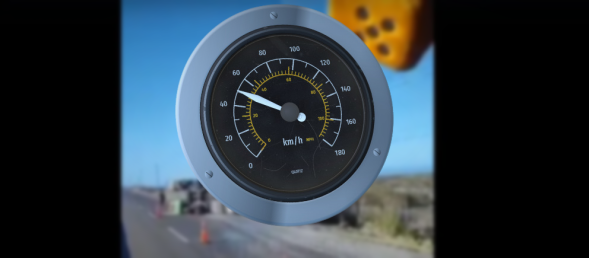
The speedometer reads 50 km/h
